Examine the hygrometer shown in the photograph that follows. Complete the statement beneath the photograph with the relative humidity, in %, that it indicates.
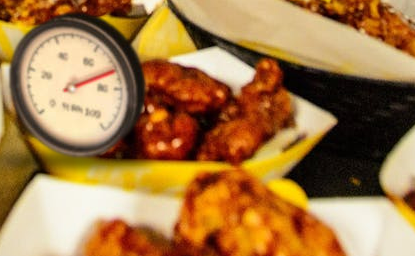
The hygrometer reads 72 %
